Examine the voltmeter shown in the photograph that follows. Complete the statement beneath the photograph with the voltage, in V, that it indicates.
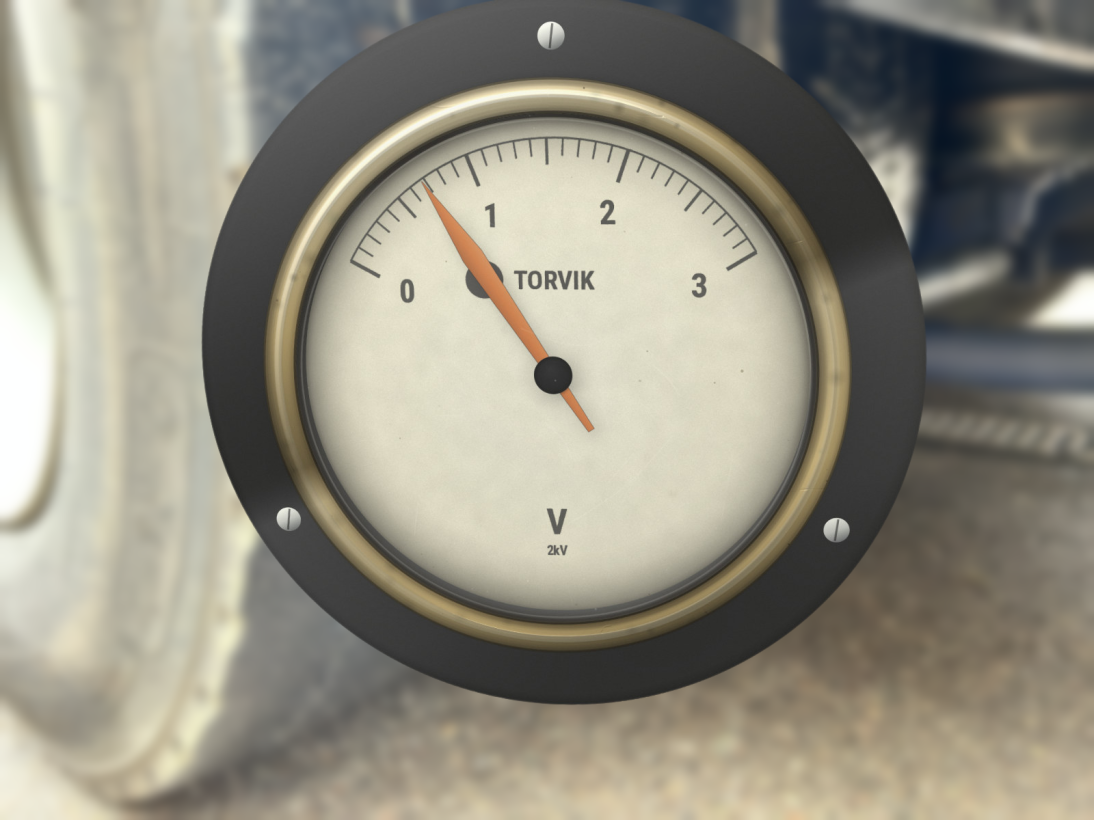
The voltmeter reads 0.7 V
